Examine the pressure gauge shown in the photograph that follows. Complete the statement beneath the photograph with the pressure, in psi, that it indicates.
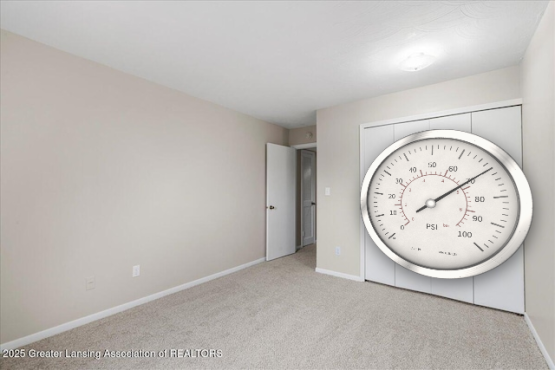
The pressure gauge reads 70 psi
